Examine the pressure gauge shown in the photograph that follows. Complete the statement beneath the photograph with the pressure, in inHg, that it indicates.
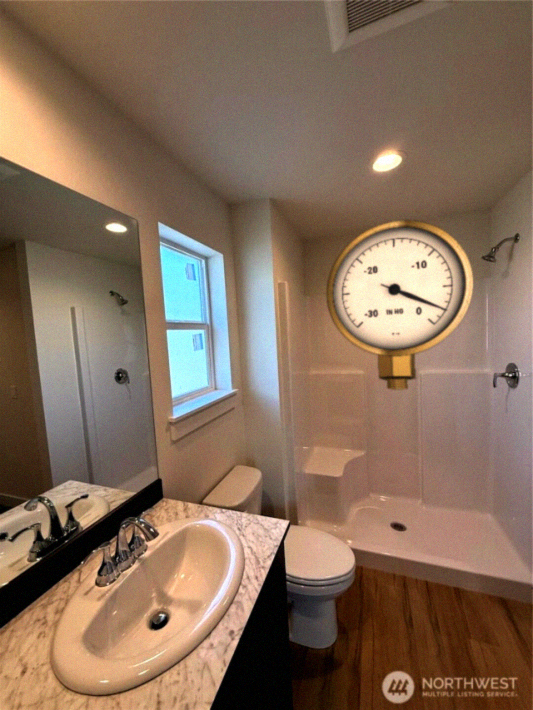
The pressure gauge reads -2 inHg
